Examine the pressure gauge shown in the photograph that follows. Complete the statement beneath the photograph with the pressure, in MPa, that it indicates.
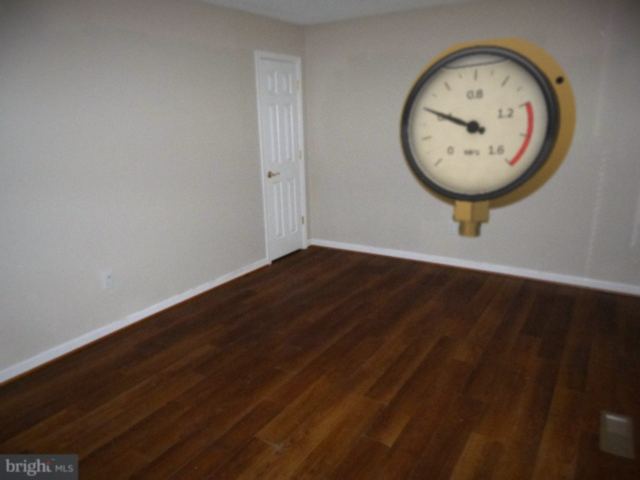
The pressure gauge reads 0.4 MPa
